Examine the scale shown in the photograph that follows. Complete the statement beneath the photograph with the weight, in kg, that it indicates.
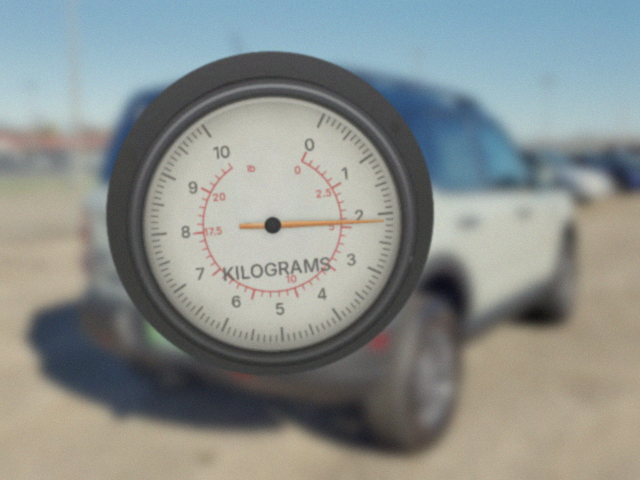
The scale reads 2.1 kg
